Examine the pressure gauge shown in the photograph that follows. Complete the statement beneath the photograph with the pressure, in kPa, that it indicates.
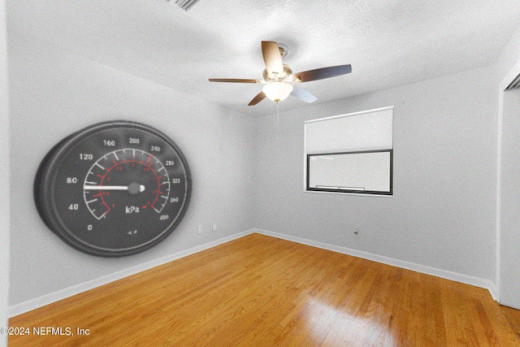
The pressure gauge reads 70 kPa
